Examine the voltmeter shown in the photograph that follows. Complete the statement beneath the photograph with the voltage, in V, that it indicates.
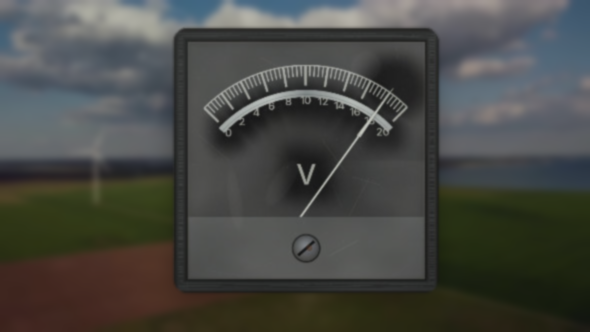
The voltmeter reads 18 V
